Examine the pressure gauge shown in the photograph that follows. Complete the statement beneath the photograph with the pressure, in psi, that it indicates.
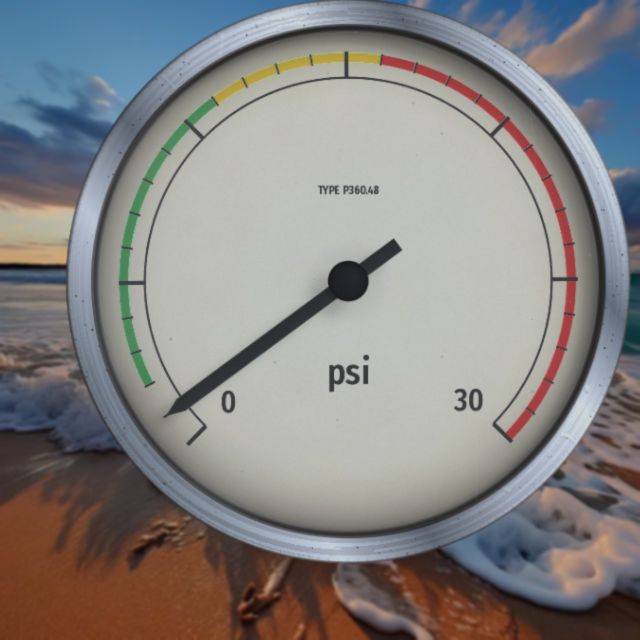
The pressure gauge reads 1 psi
